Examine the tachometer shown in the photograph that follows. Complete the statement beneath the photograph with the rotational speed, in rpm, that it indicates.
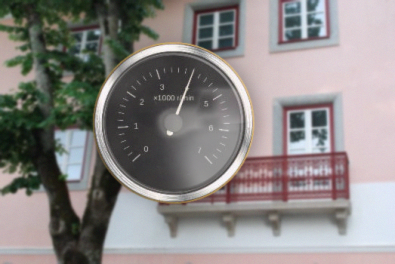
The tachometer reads 4000 rpm
